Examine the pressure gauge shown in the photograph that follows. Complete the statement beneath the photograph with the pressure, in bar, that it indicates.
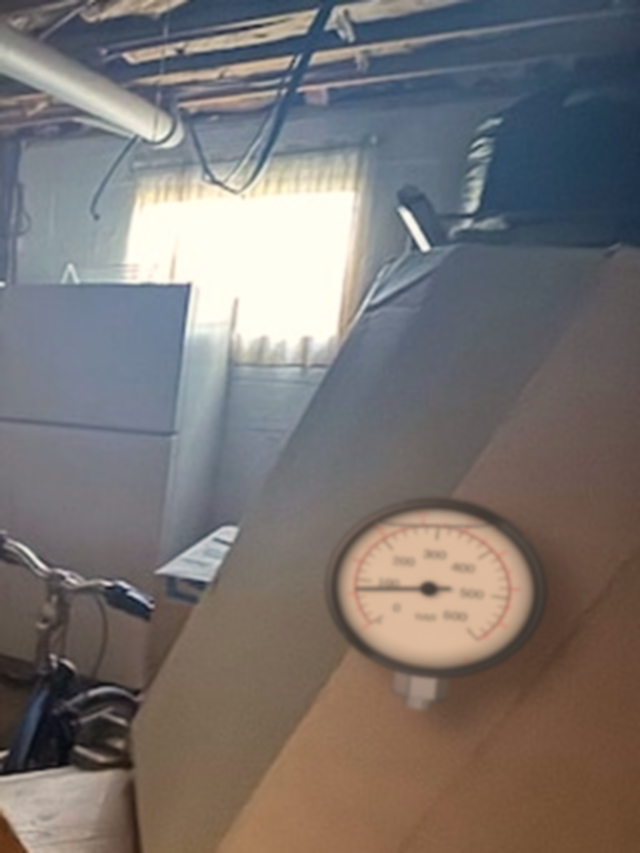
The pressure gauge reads 80 bar
